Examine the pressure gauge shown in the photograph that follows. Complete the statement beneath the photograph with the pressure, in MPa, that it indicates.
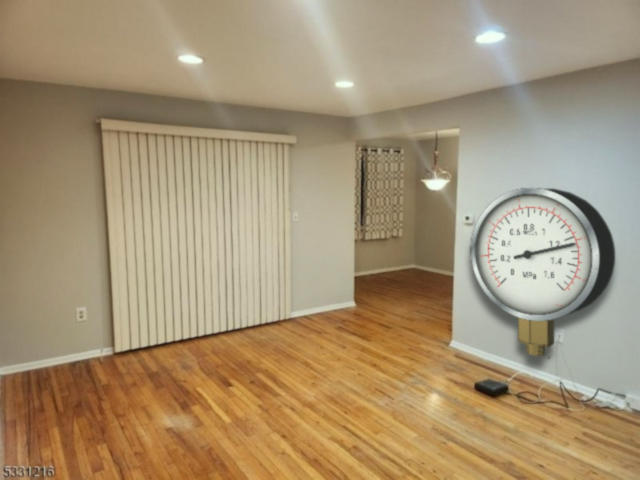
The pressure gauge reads 1.25 MPa
